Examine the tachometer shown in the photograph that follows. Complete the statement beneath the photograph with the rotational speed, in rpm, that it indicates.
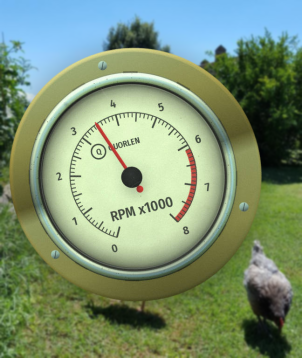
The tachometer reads 3500 rpm
